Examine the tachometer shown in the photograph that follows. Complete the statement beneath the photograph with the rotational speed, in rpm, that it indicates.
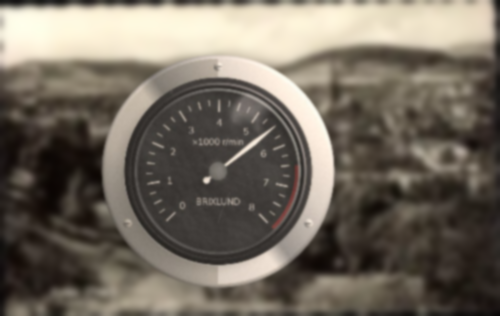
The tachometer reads 5500 rpm
